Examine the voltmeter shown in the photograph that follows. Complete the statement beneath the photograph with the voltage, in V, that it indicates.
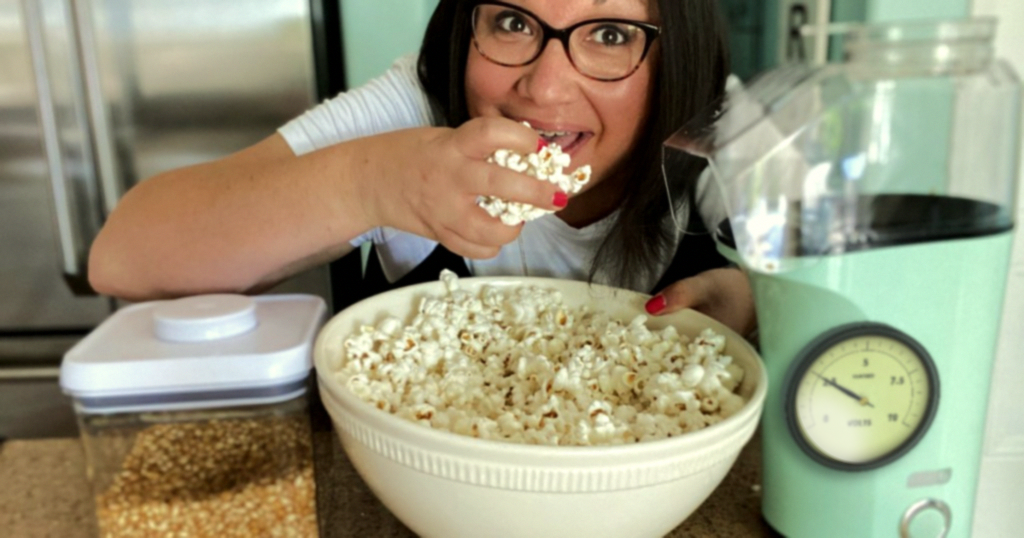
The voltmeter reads 2.5 V
